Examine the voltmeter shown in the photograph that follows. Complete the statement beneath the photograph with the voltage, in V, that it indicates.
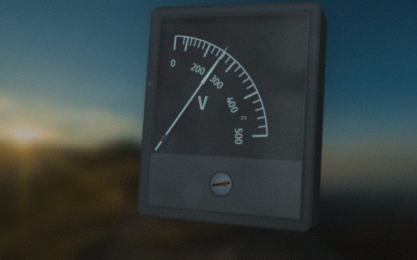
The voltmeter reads 260 V
